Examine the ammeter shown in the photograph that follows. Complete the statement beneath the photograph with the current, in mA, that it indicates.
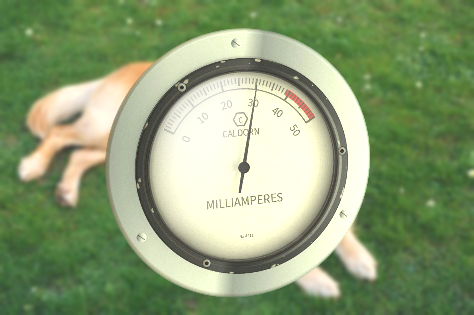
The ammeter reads 30 mA
